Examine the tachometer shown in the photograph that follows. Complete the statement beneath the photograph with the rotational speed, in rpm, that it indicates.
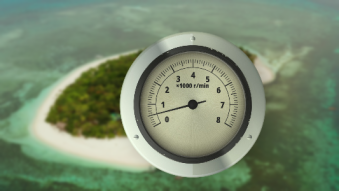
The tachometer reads 500 rpm
